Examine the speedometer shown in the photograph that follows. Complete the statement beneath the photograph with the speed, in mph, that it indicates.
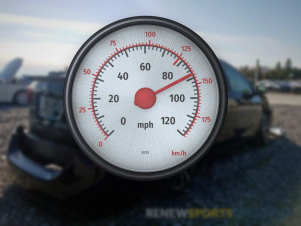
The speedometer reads 88 mph
